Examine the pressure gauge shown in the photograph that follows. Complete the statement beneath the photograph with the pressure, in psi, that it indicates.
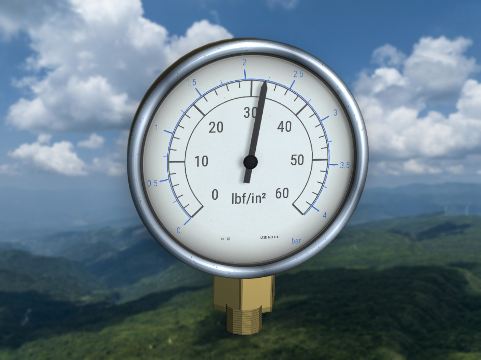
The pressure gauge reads 32 psi
